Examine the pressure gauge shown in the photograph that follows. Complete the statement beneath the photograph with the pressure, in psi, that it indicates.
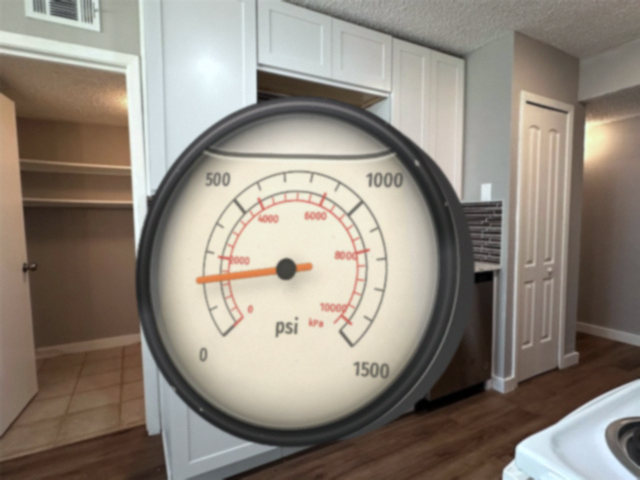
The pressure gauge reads 200 psi
